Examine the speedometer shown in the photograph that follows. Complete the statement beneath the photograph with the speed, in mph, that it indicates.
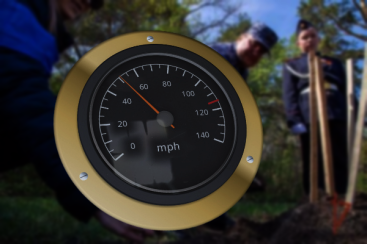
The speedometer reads 50 mph
